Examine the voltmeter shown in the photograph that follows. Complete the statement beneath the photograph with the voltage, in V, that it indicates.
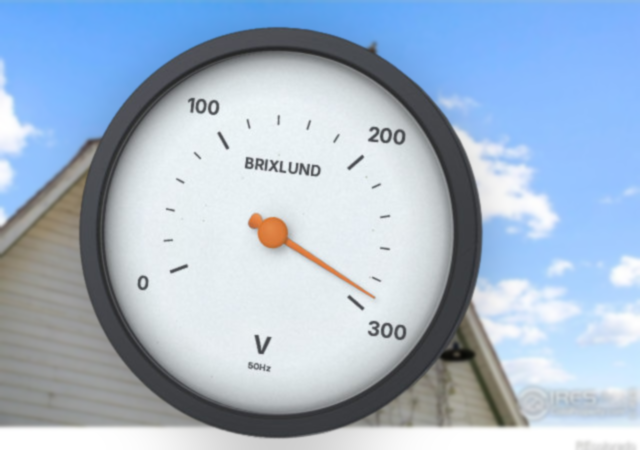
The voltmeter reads 290 V
